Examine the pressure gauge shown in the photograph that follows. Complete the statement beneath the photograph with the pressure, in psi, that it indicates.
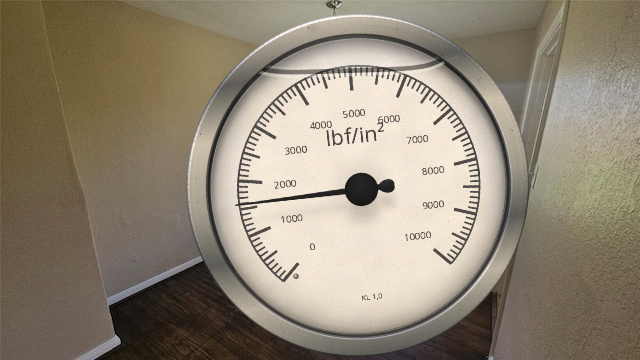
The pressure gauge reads 1600 psi
